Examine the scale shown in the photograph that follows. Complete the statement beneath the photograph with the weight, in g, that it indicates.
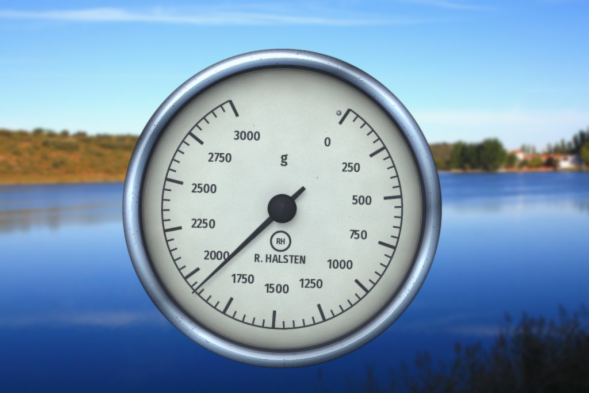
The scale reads 1925 g
